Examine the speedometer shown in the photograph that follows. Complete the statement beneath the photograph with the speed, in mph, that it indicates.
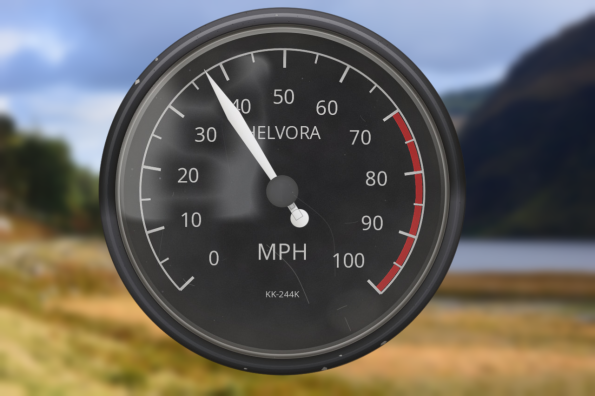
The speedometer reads 37.5 mph
